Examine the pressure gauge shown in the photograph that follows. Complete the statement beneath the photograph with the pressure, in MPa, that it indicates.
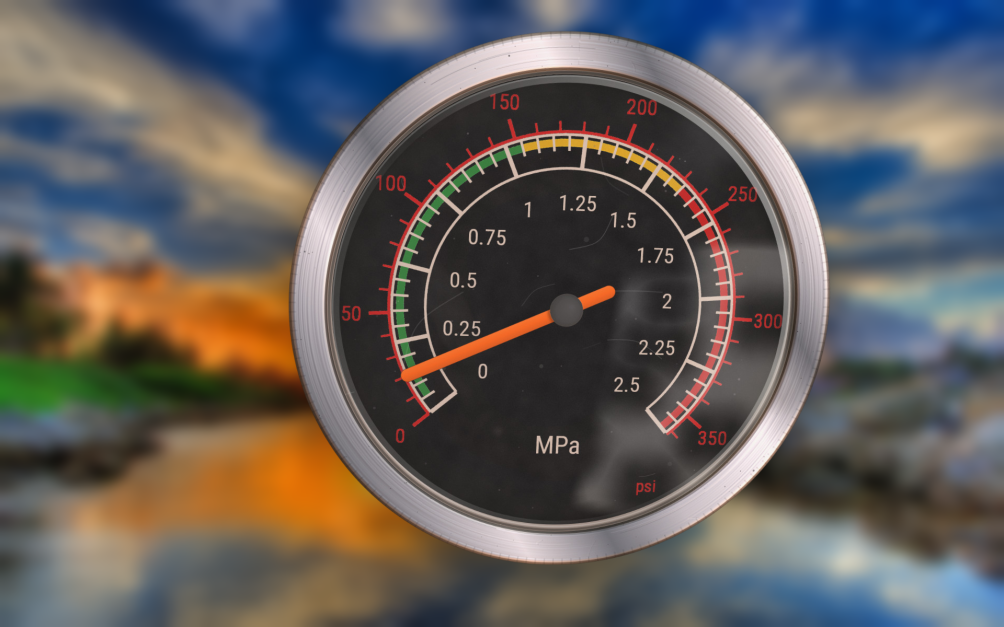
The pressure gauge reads 0.15 MPa
